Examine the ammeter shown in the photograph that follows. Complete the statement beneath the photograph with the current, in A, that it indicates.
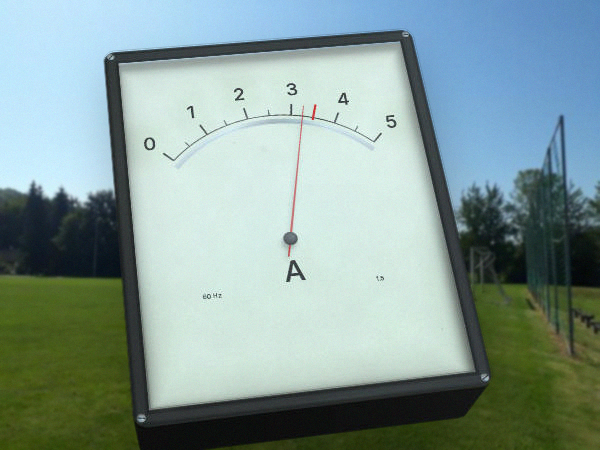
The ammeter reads 3.25 A
